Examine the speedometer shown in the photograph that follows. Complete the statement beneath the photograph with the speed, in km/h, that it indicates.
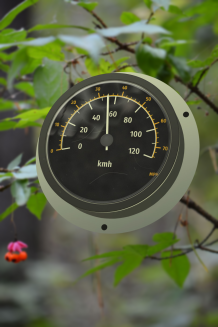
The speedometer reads 55 km/h
